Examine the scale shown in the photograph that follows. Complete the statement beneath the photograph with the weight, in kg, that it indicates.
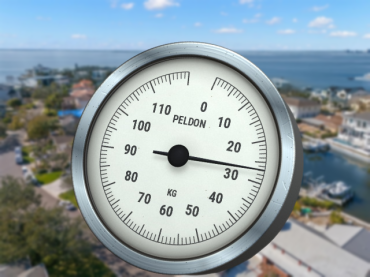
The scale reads 27 kg
